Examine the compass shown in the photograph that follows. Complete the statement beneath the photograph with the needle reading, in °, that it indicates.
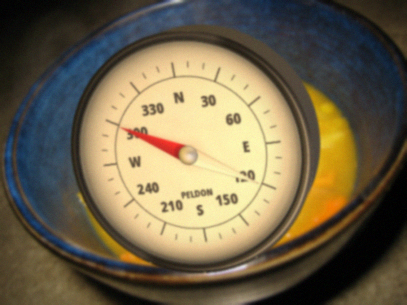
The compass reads 300 °
